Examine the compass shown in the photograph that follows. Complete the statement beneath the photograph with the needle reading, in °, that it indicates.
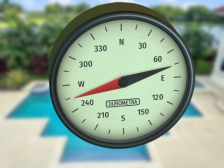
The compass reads 255 °
